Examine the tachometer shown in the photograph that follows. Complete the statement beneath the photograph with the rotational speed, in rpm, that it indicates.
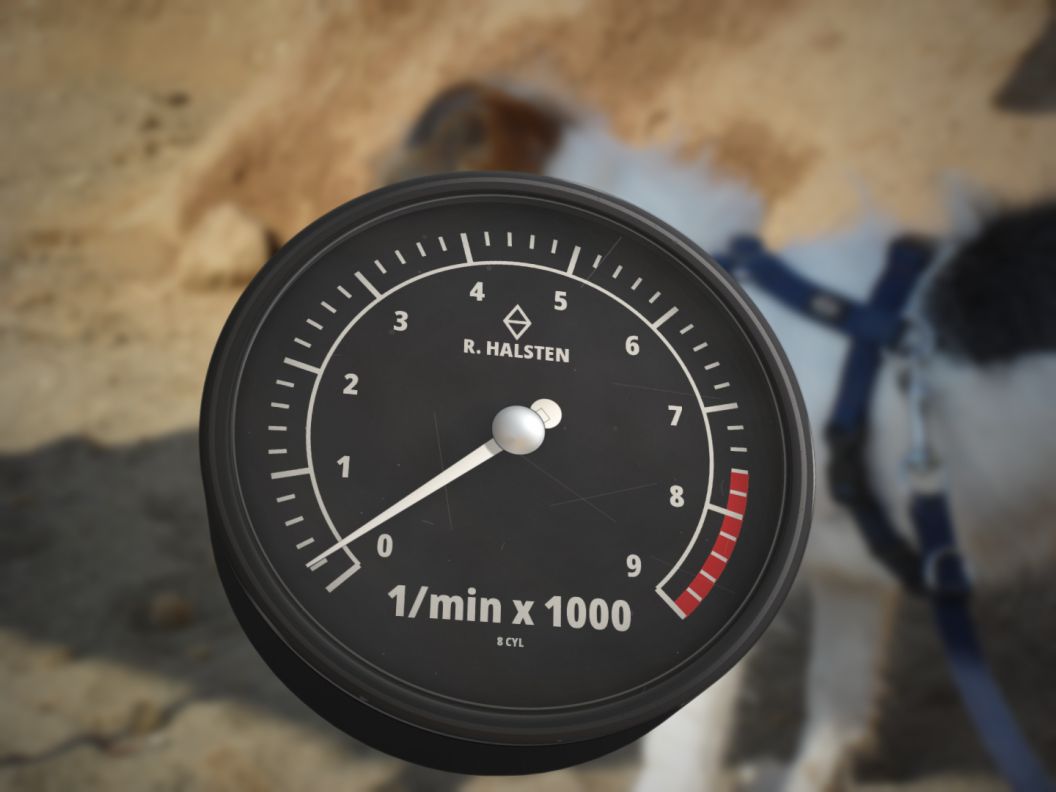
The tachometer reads 200 rpm
